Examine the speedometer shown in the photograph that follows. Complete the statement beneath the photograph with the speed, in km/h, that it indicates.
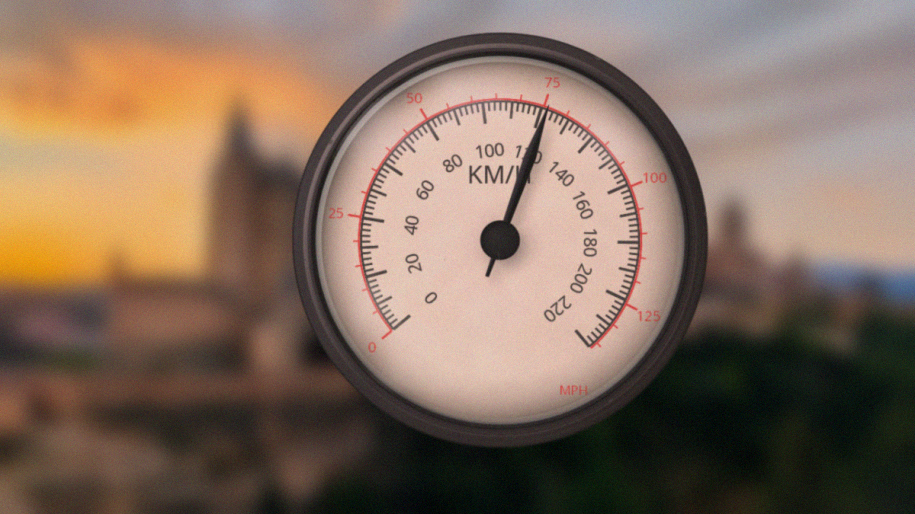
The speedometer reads 122 km/h
